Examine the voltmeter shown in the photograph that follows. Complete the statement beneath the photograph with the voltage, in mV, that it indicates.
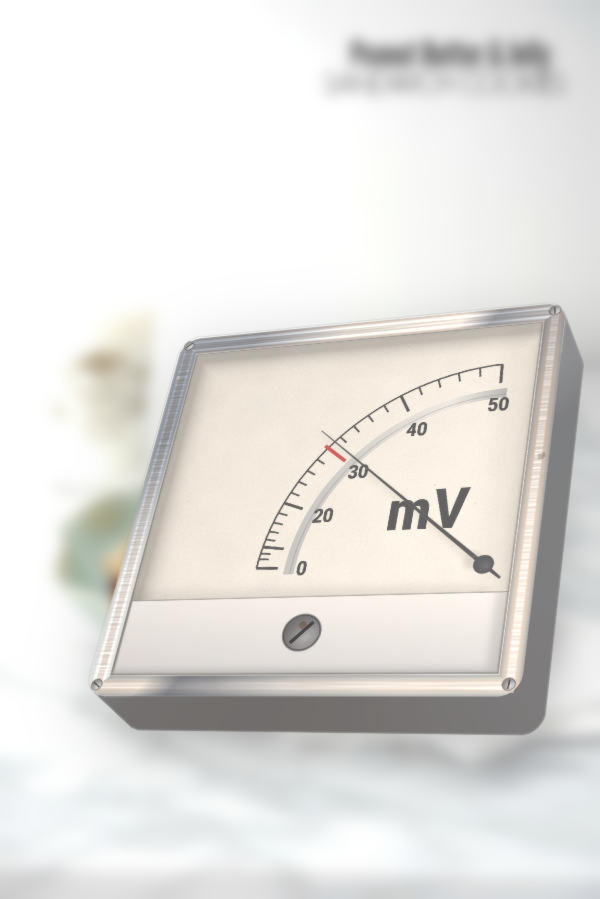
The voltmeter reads 31 mV
